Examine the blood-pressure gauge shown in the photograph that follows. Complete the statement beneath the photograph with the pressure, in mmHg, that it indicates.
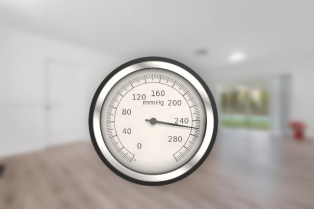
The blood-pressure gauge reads 250 mmHg
